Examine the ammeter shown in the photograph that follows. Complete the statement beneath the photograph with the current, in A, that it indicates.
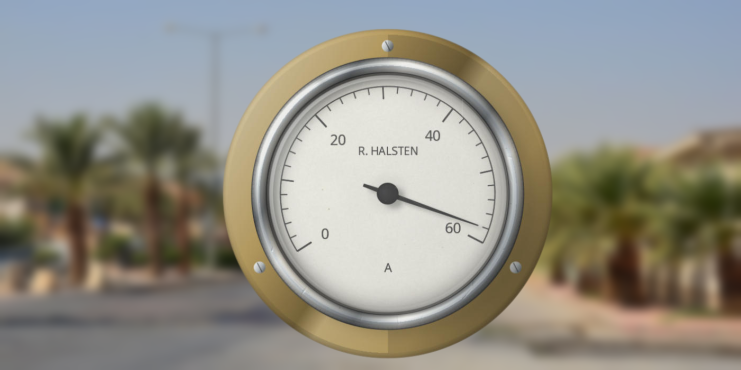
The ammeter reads 58 A
